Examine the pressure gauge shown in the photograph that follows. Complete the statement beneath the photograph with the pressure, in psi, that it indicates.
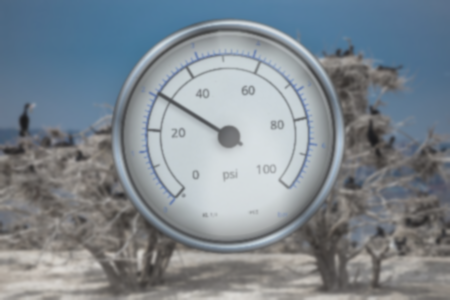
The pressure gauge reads 30 psi
